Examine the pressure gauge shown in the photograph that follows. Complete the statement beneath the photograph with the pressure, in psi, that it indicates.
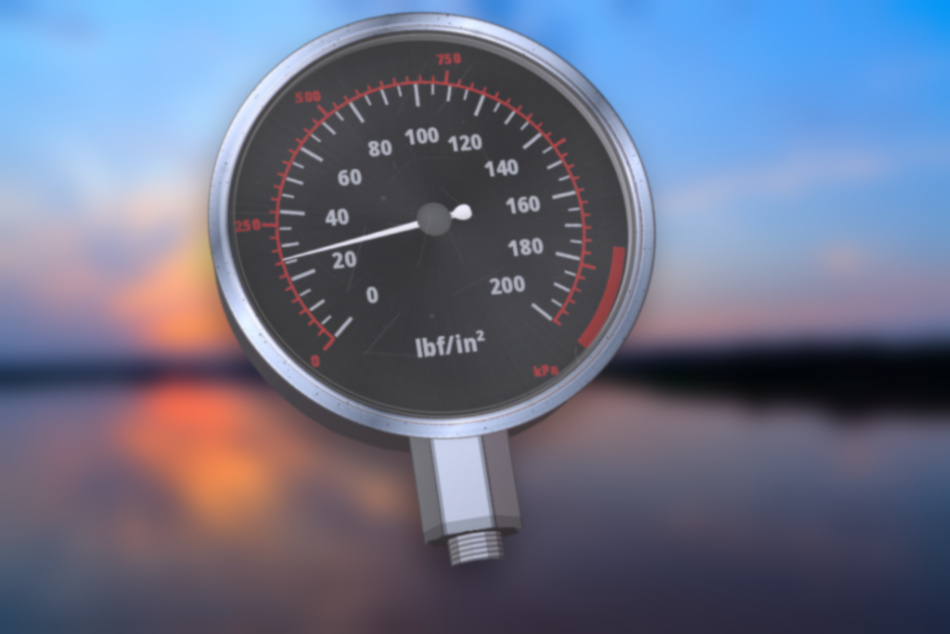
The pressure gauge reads 25 psi
